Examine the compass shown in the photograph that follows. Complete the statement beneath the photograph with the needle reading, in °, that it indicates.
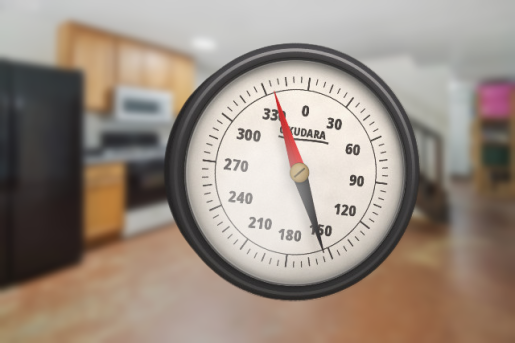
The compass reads 335 °
